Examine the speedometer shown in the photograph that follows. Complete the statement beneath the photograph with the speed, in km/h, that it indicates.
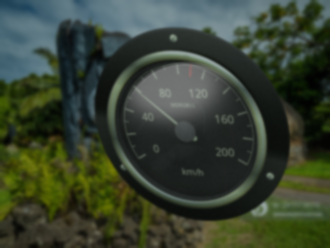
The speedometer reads 60 km/h
